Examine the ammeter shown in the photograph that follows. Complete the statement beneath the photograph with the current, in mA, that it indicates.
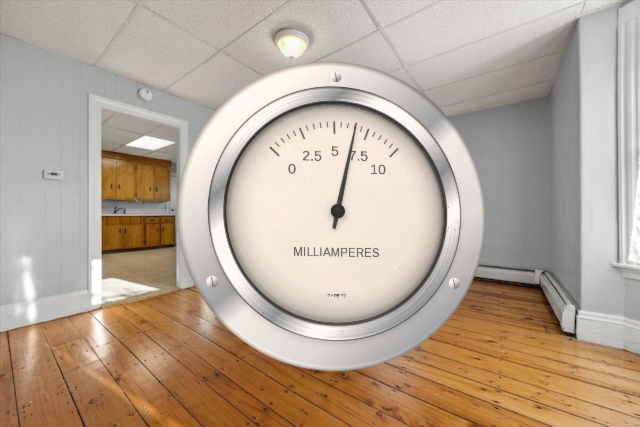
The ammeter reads 6.5 mA
